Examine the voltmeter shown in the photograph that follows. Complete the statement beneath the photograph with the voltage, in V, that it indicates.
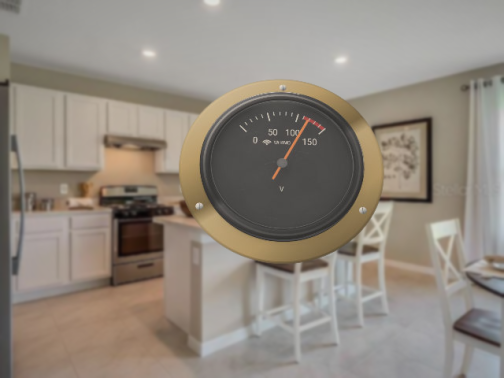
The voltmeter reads 120 V
